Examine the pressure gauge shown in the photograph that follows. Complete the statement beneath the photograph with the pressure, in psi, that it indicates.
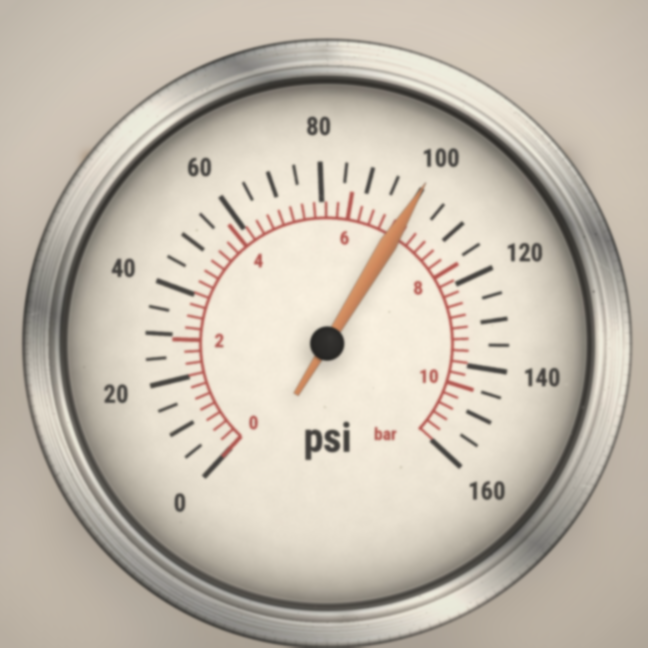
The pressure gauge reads 100 psi
